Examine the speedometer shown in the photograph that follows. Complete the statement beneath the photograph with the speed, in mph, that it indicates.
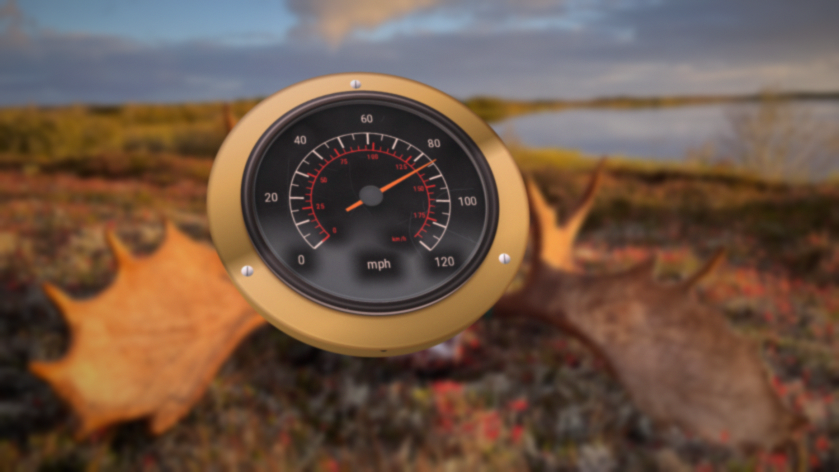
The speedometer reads 85 mph
